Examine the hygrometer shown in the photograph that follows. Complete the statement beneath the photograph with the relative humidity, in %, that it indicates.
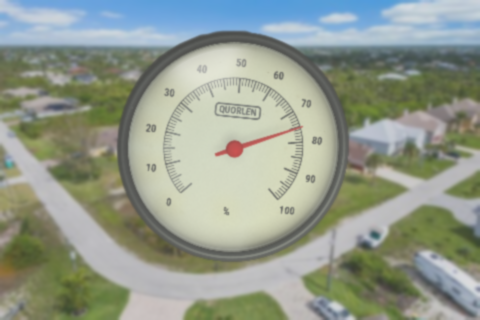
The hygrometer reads 75 %
